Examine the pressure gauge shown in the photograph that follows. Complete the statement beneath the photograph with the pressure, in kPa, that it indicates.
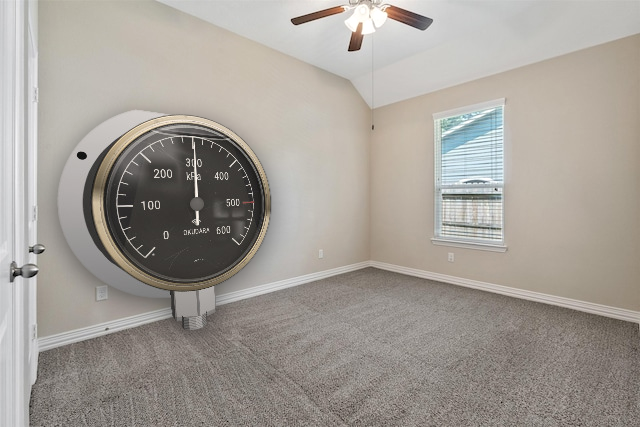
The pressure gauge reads 300 kPa
